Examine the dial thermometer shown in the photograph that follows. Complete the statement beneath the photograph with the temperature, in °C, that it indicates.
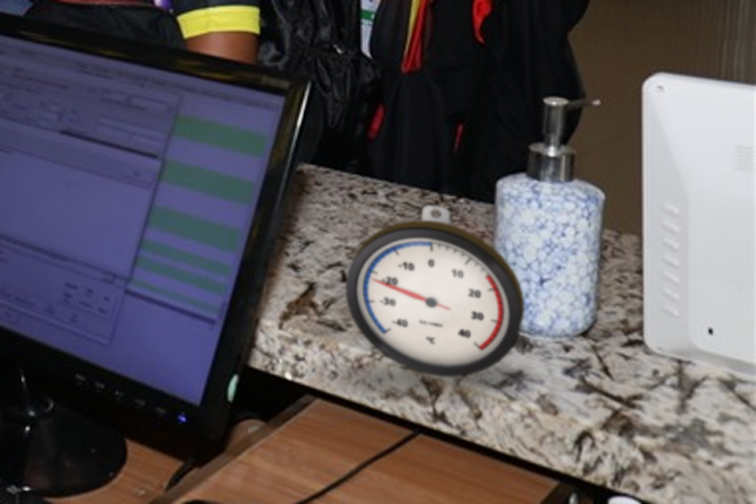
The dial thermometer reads -22 °C
